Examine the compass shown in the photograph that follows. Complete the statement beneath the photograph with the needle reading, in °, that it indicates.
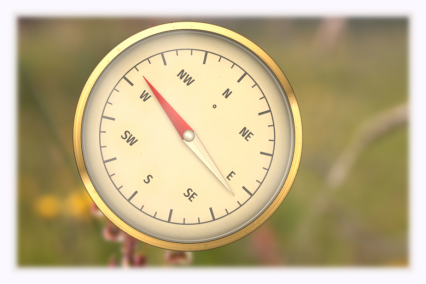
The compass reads 280 °
